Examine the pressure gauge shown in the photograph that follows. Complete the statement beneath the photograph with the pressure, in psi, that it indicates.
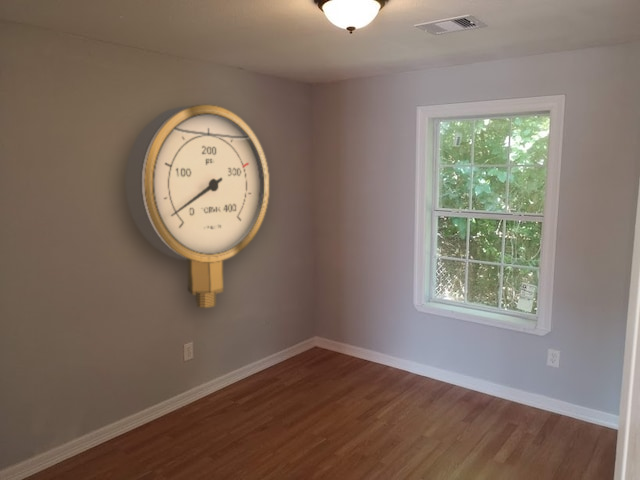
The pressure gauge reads 25 psi
